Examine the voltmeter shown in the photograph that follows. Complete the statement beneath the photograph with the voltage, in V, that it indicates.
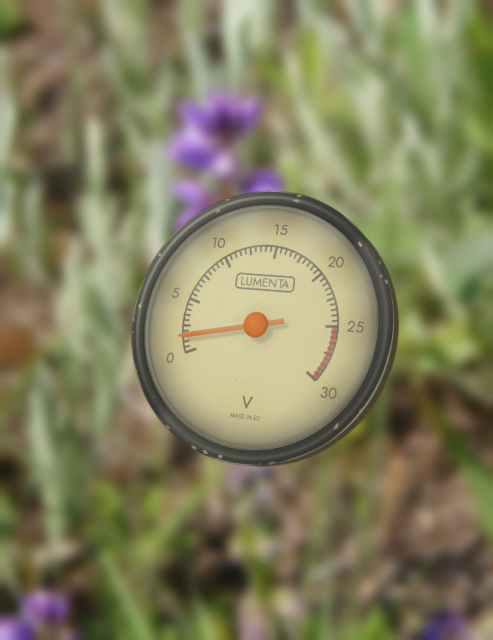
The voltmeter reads 1.5 V
